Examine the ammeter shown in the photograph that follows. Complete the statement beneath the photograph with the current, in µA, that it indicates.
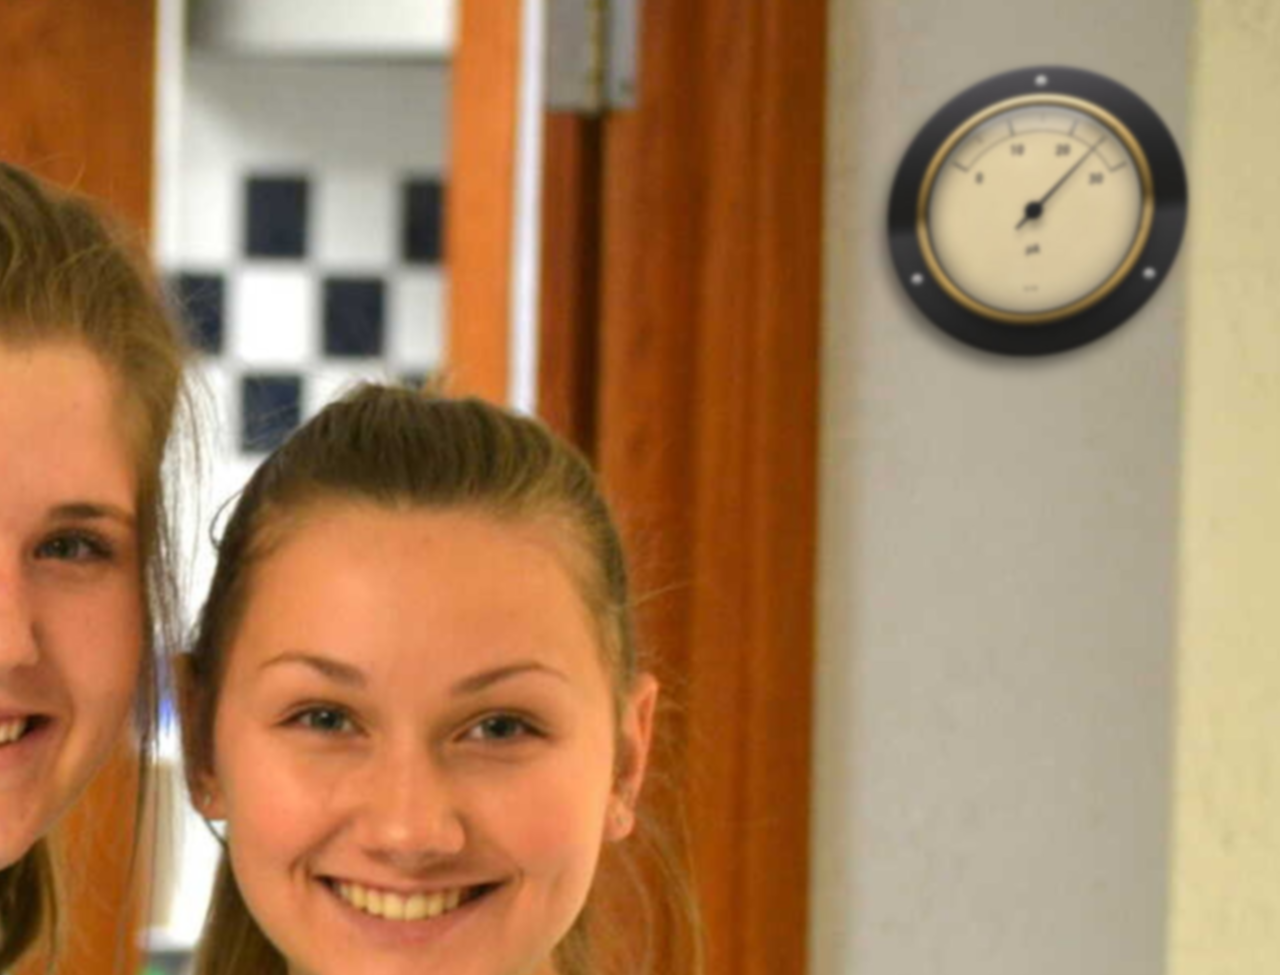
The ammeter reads 25 µA
